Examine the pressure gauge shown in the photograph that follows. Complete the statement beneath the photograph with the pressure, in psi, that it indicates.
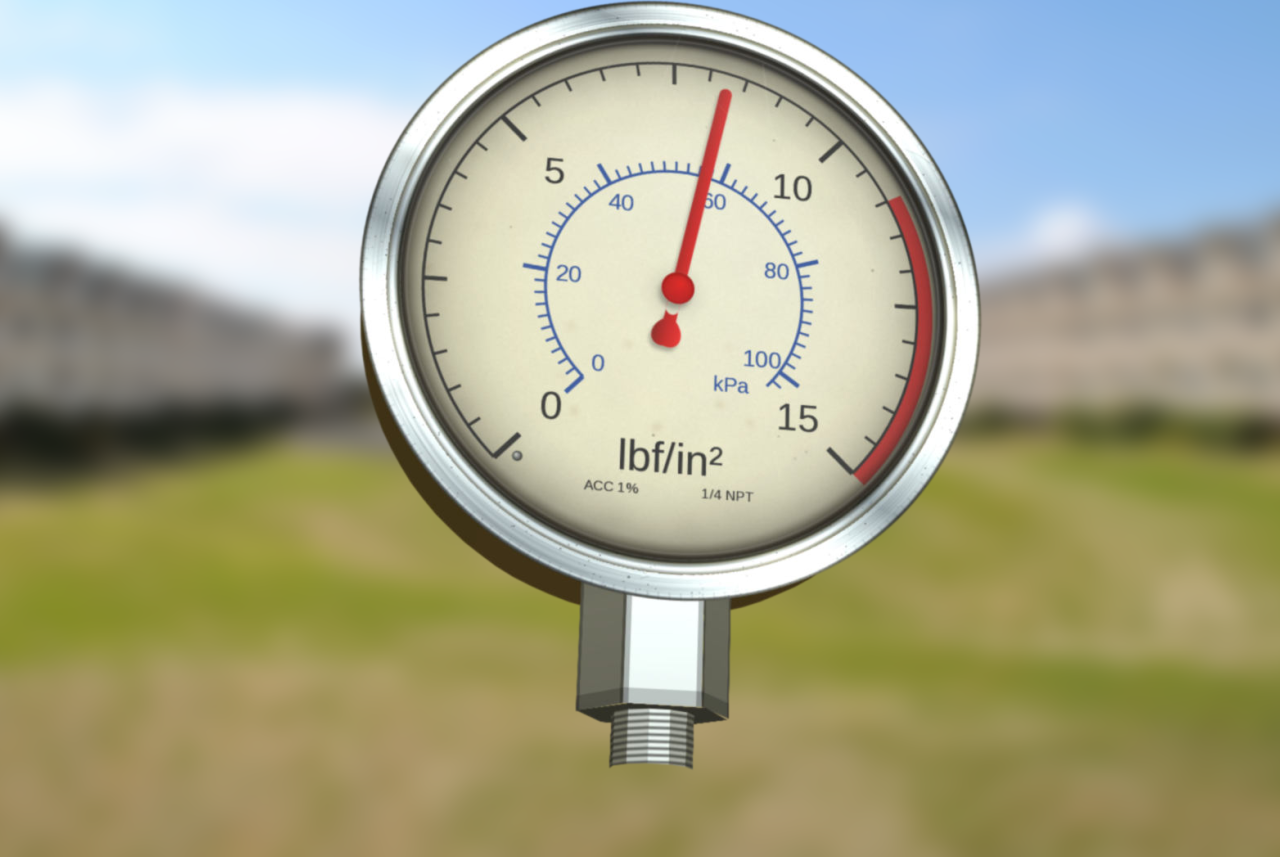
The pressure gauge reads 8.25 psi
